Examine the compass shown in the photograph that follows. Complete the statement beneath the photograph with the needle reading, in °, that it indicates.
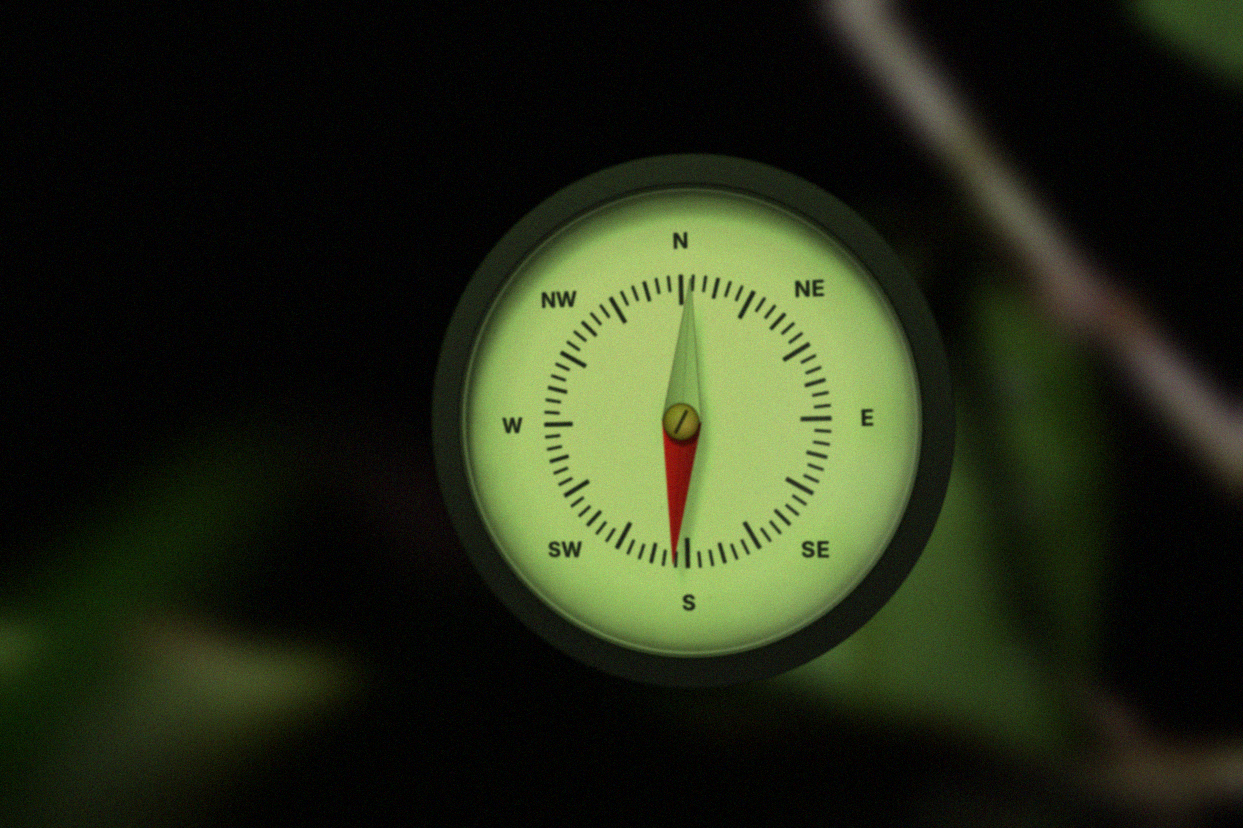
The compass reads 185 °
